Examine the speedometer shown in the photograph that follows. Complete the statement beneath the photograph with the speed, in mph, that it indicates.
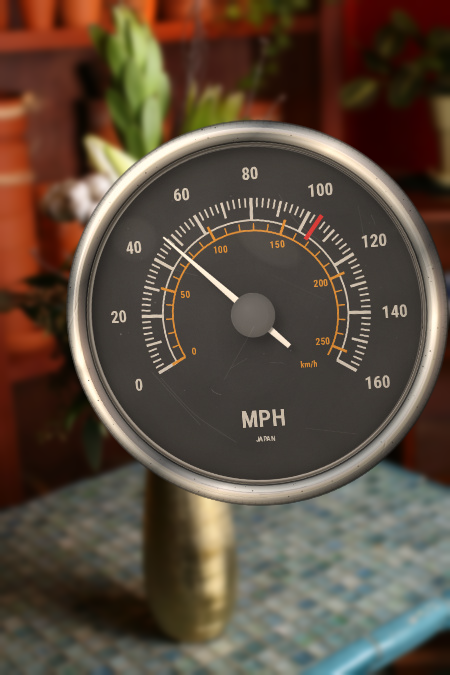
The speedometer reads 48 mph
